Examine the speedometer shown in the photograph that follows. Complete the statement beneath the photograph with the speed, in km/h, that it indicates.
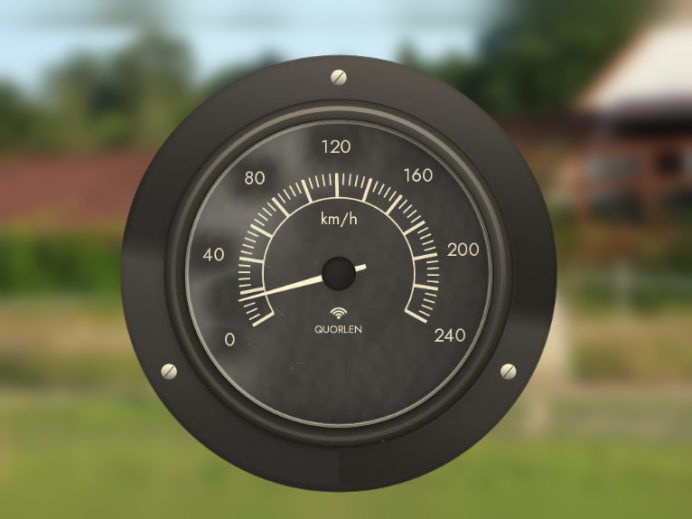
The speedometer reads 16 km/h
